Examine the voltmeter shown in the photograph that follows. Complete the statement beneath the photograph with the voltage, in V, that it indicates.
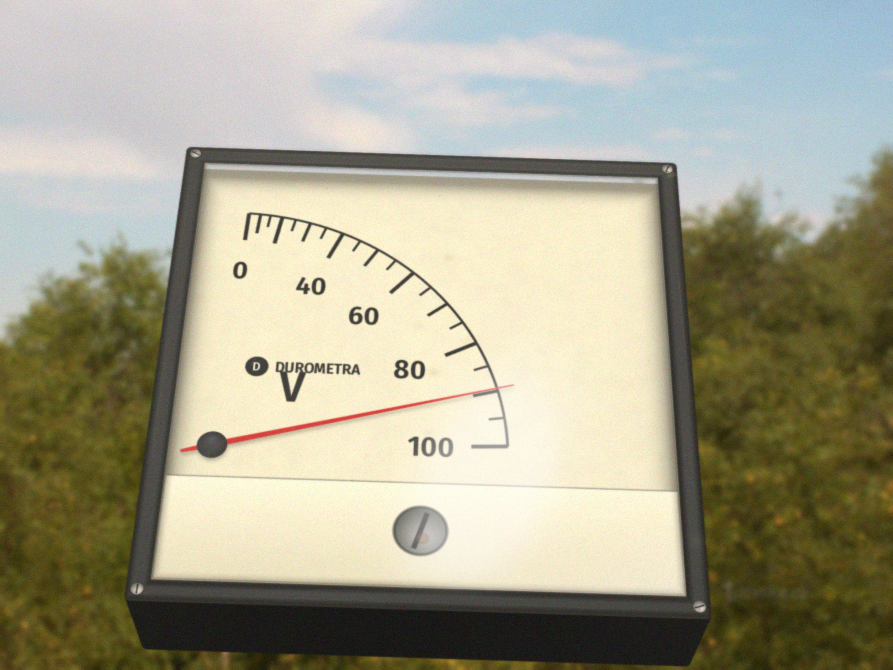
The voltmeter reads 90 V
